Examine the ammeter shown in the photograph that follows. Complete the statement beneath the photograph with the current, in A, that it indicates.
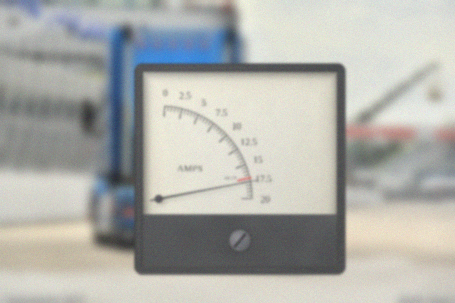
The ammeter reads 17.5 A
